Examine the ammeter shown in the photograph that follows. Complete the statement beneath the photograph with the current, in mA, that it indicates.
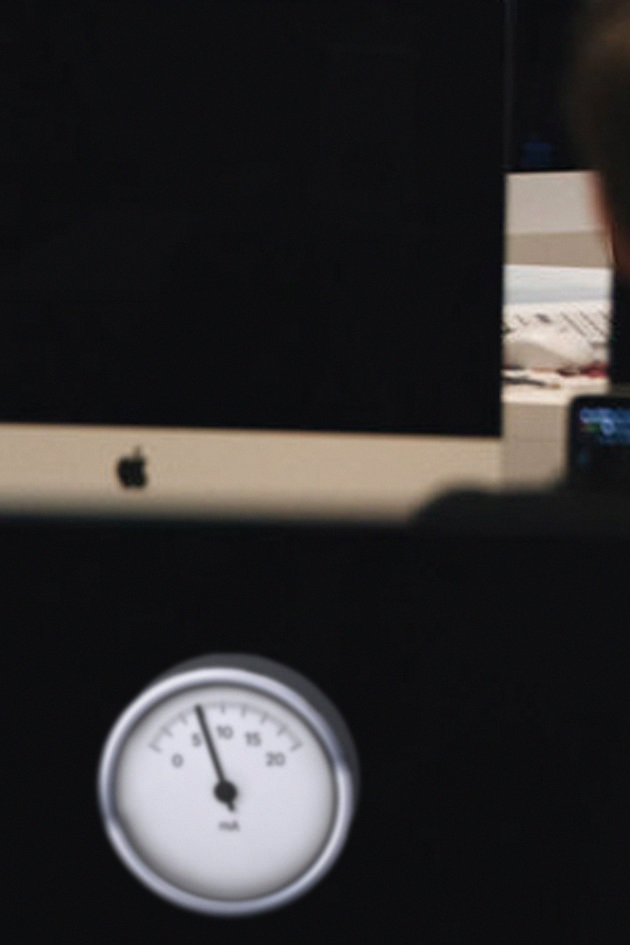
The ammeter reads 7.5 mA
